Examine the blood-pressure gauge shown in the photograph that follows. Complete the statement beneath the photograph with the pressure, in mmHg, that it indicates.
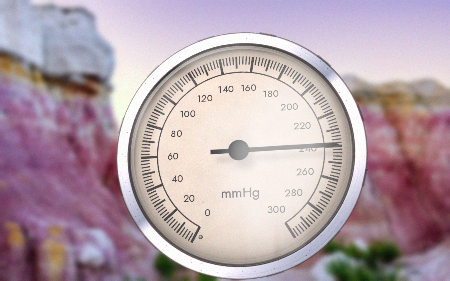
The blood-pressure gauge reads 240 mmHg
